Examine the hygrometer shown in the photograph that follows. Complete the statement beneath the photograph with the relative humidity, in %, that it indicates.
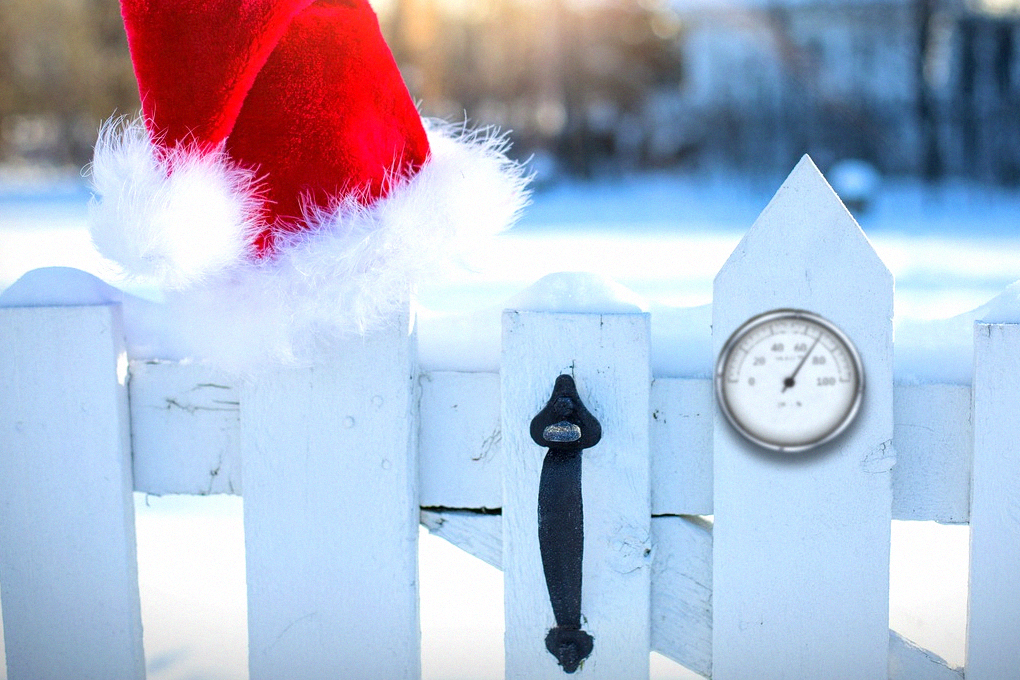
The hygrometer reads 68 %
